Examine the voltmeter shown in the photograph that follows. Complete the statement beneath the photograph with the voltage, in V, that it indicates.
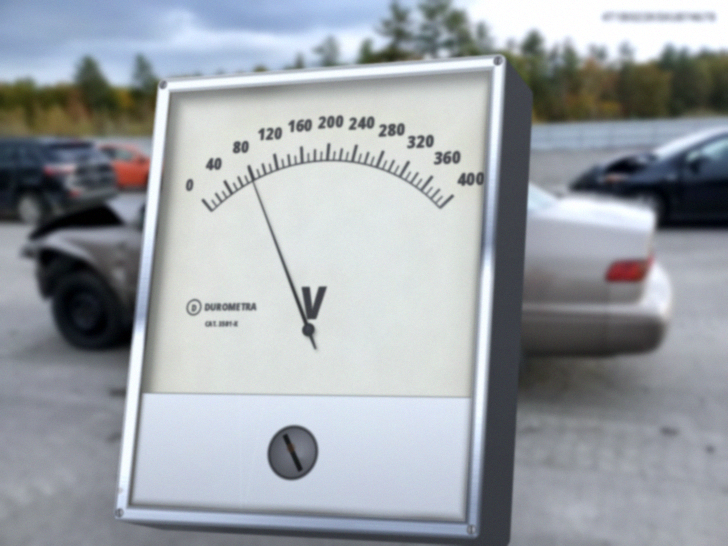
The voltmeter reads 80 V
